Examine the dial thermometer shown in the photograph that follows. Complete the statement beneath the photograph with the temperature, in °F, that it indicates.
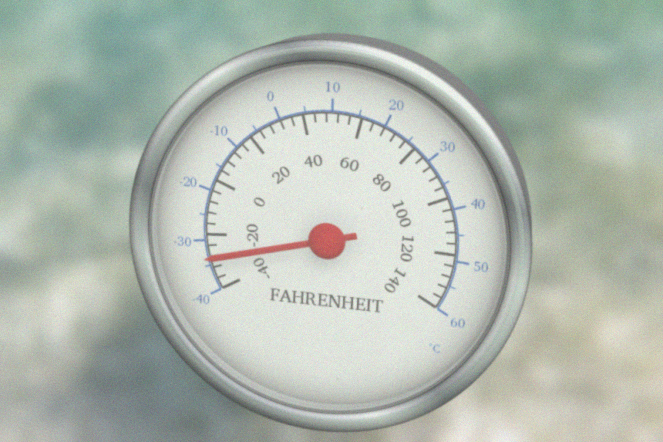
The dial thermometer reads -28 °F
